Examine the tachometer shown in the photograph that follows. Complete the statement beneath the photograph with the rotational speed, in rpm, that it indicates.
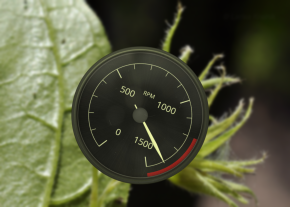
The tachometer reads 1400 rpm
